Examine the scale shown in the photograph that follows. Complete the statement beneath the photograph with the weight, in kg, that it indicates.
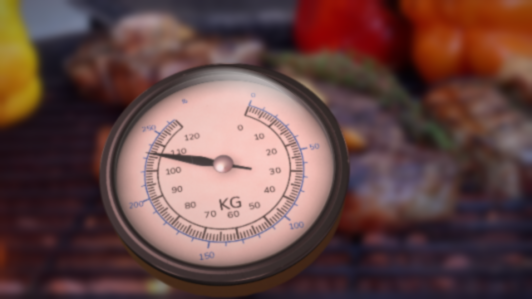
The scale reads 105 kg
